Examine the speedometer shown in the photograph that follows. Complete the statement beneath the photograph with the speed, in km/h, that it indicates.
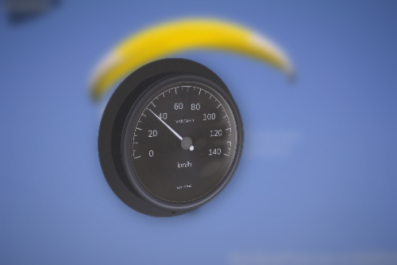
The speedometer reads 35 km/h
